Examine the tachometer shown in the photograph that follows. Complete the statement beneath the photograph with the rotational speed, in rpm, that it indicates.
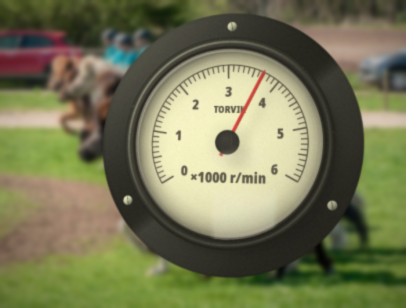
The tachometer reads 3700 rpm
